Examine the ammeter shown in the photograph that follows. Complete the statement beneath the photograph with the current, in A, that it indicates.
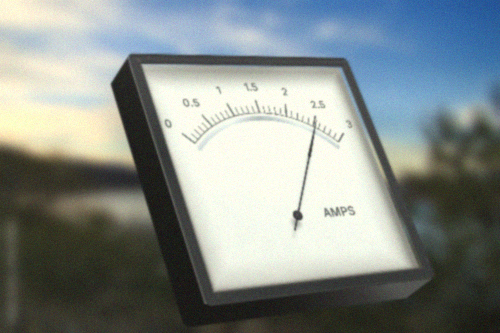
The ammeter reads 2.5 A
